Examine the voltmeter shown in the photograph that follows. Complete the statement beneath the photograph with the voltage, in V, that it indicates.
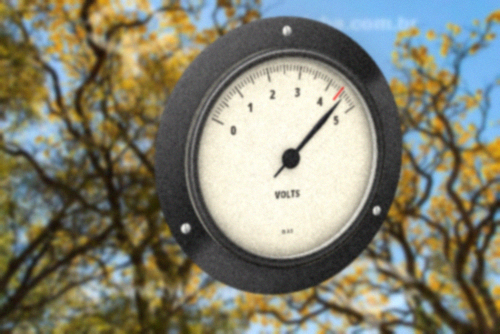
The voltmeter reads 4.5 V
